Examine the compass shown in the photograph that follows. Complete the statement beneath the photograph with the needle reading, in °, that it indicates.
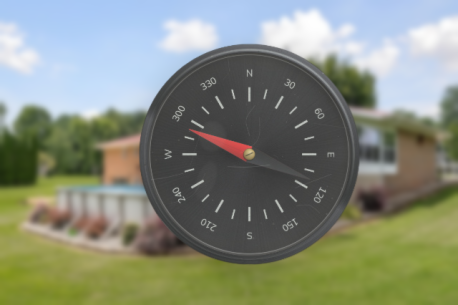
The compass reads 292.5 °
